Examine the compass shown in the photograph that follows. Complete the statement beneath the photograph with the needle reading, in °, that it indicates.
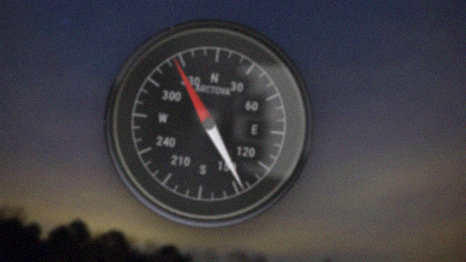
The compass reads 325 °
